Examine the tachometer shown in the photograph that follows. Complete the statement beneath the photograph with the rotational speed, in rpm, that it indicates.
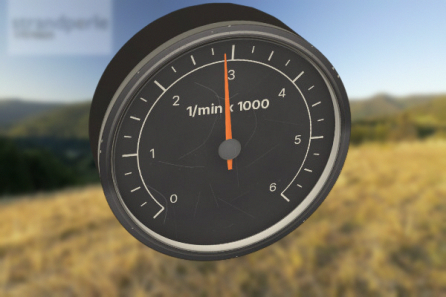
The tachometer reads 2875 rpm
